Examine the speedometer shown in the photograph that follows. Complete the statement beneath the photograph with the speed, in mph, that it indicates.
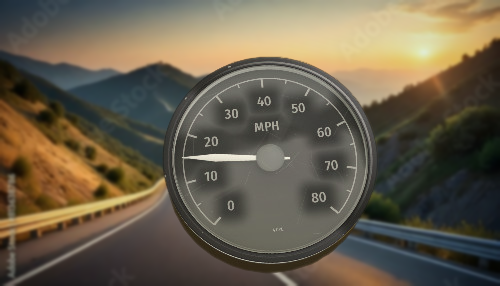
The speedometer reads 15 mph
